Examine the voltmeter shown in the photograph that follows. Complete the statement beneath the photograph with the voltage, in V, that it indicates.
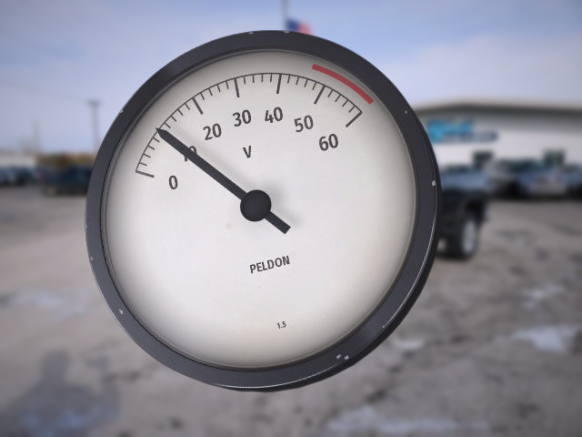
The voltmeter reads 10 V
